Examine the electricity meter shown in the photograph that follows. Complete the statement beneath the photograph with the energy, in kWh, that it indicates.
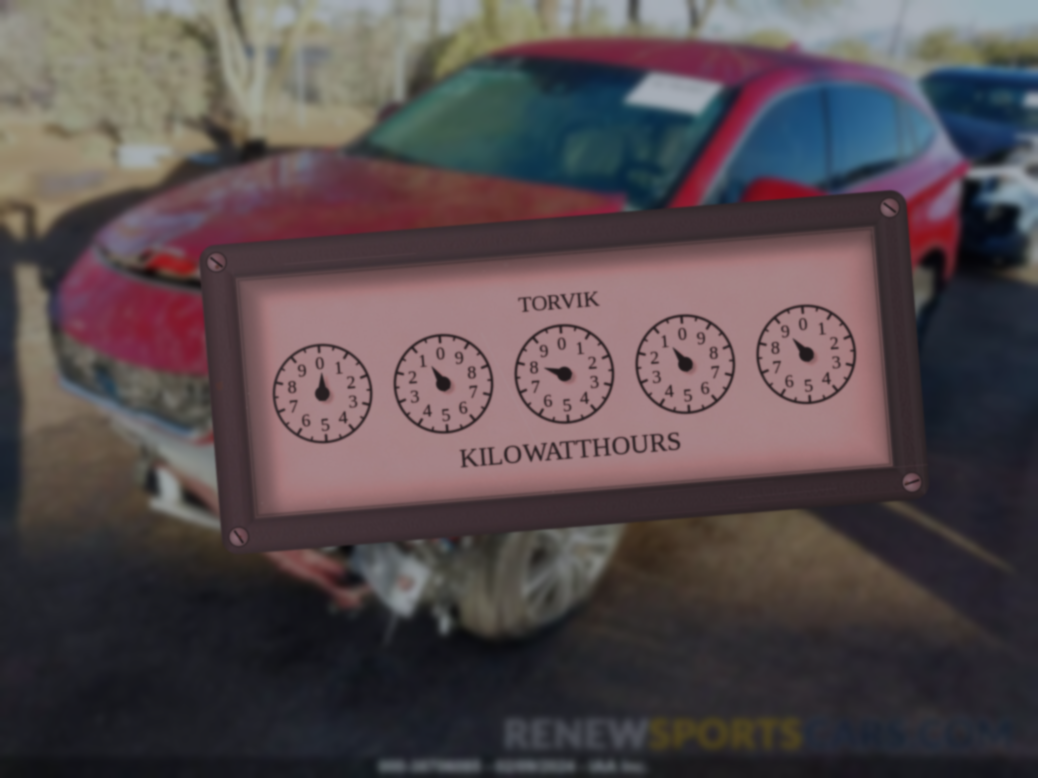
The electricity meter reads 809 kWh
